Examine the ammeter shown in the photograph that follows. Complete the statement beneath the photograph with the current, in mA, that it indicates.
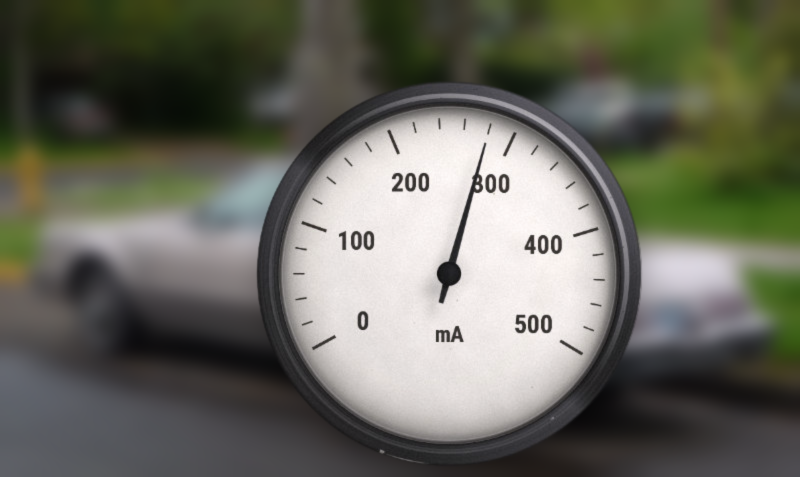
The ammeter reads 280 mA
